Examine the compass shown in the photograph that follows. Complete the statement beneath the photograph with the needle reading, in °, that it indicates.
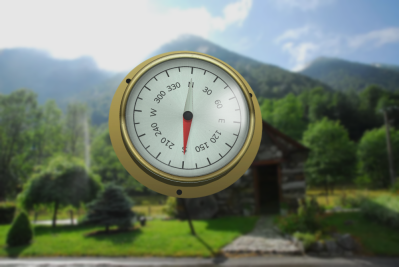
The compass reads 180 °
